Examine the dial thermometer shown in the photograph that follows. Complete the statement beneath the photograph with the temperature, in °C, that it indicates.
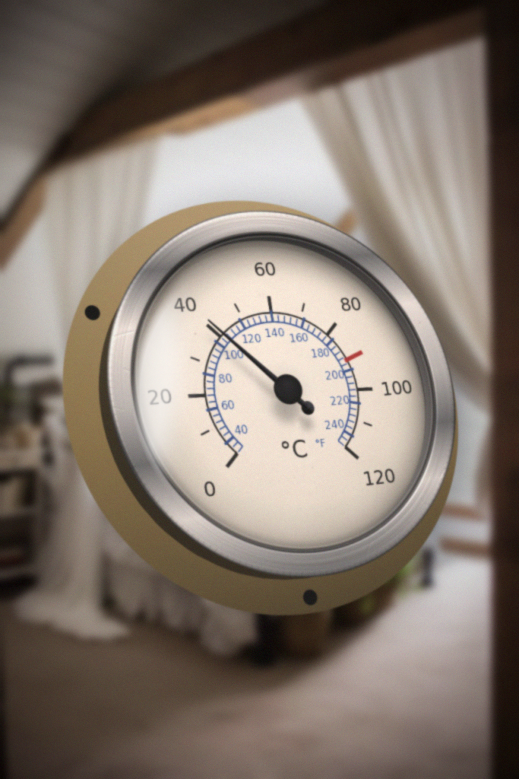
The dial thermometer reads 40 °C
